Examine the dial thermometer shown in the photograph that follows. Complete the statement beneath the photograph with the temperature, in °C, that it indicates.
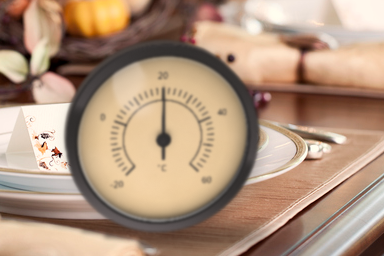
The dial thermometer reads 20 °C
